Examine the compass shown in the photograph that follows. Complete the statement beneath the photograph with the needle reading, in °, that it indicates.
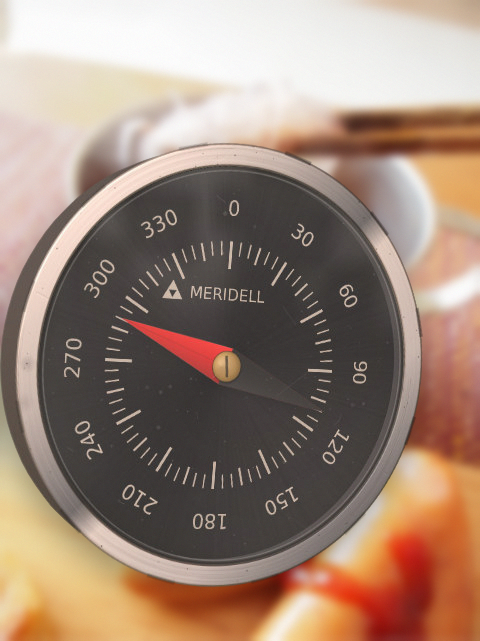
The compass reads 290 °
